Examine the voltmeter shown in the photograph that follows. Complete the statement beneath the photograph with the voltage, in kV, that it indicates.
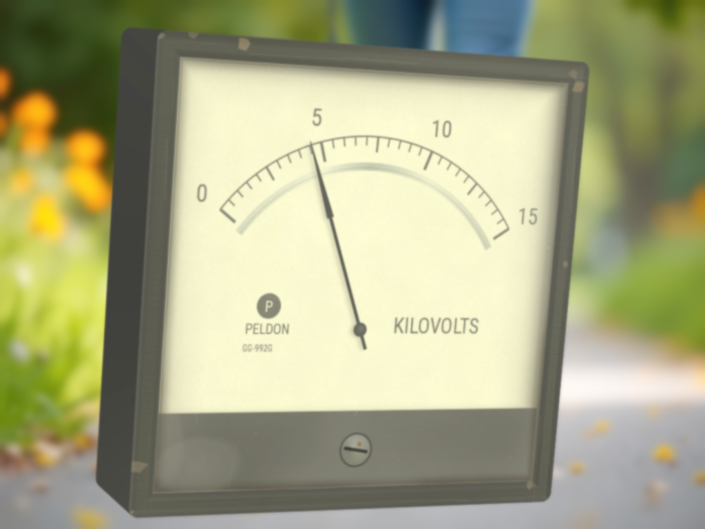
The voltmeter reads 4.5 kV
